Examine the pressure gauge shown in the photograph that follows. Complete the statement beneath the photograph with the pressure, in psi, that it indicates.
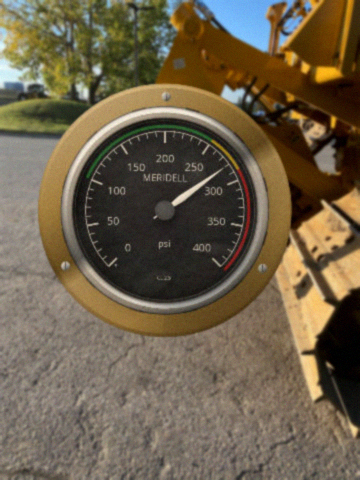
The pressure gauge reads 280 psi
